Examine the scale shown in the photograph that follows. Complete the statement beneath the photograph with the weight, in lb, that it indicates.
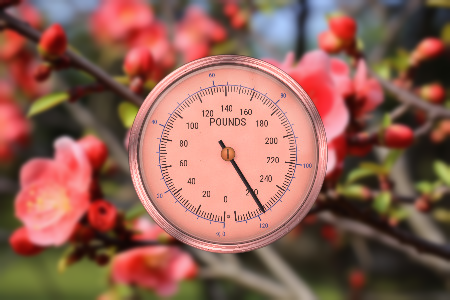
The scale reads 260 lb
